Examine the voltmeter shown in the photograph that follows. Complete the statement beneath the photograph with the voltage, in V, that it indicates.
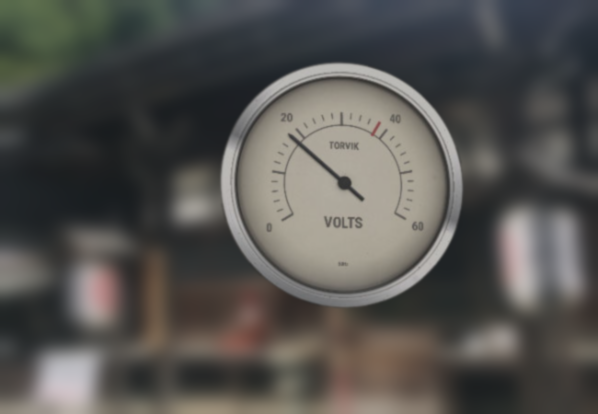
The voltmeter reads 18 V
